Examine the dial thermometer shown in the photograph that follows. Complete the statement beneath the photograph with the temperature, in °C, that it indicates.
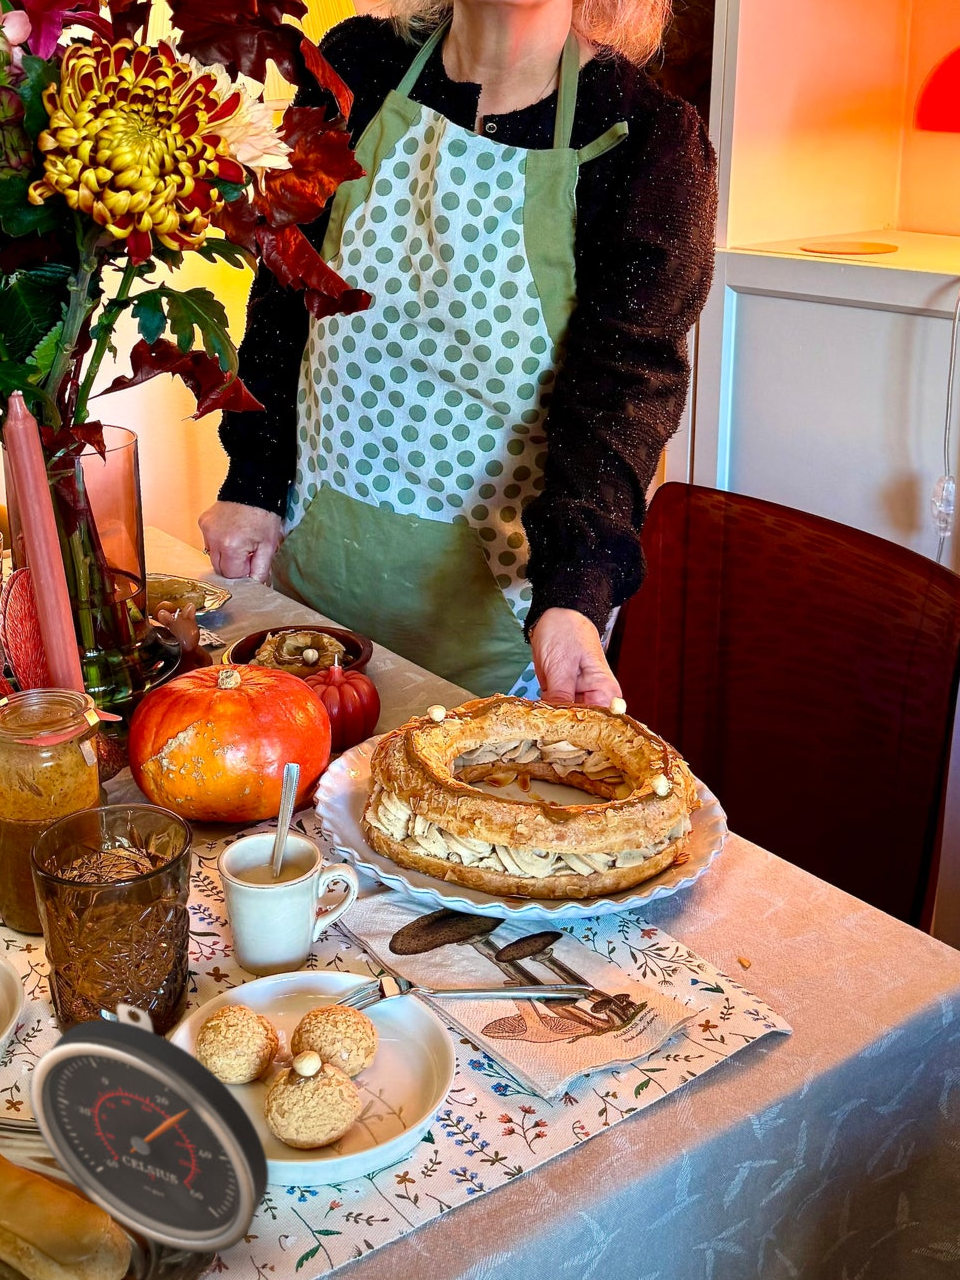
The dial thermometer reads 26 °C
